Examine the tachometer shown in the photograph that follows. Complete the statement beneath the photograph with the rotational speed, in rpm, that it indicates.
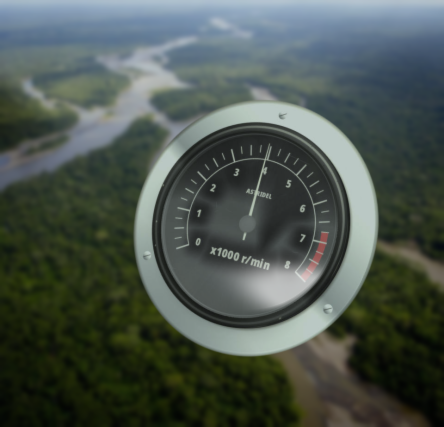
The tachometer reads 4000 rpm
